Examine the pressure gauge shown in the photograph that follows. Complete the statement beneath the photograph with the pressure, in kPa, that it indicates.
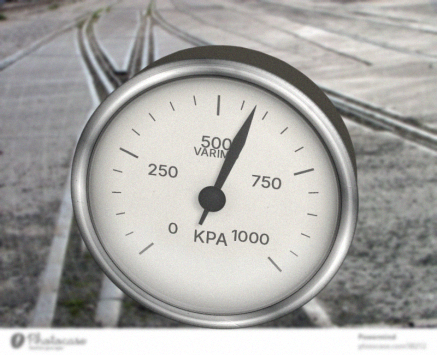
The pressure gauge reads 575 kPa
